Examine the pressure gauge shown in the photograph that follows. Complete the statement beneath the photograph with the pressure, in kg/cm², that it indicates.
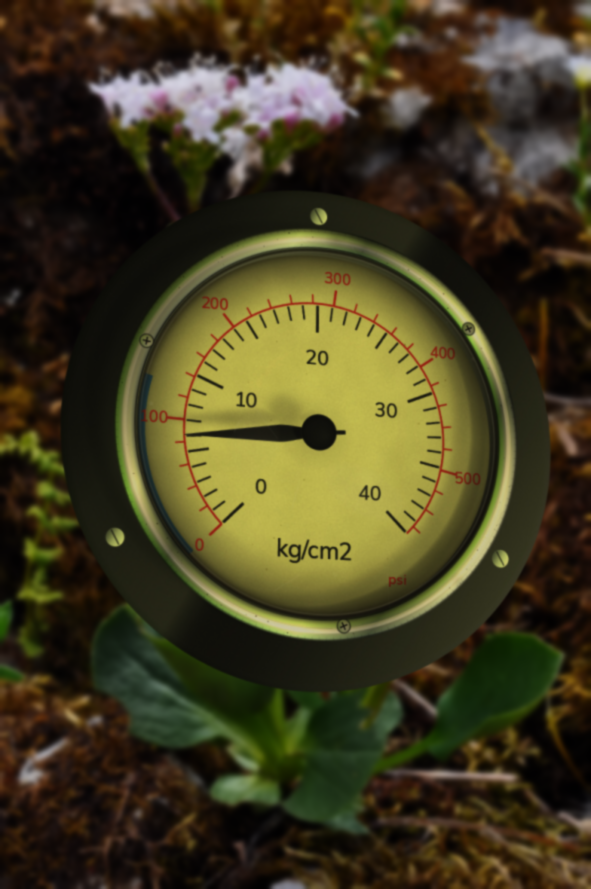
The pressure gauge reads 6 kg/cm²
